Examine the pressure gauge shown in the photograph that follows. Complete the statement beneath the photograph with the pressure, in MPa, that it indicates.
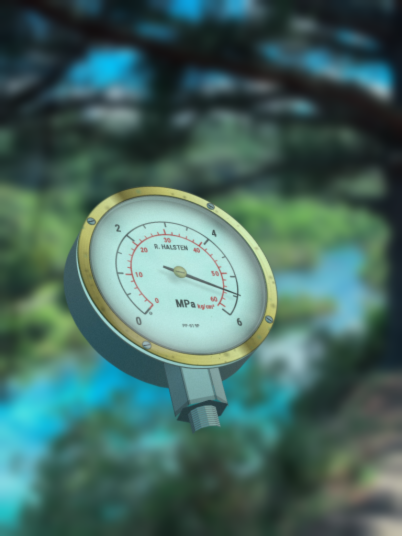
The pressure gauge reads 5.5 MPa
